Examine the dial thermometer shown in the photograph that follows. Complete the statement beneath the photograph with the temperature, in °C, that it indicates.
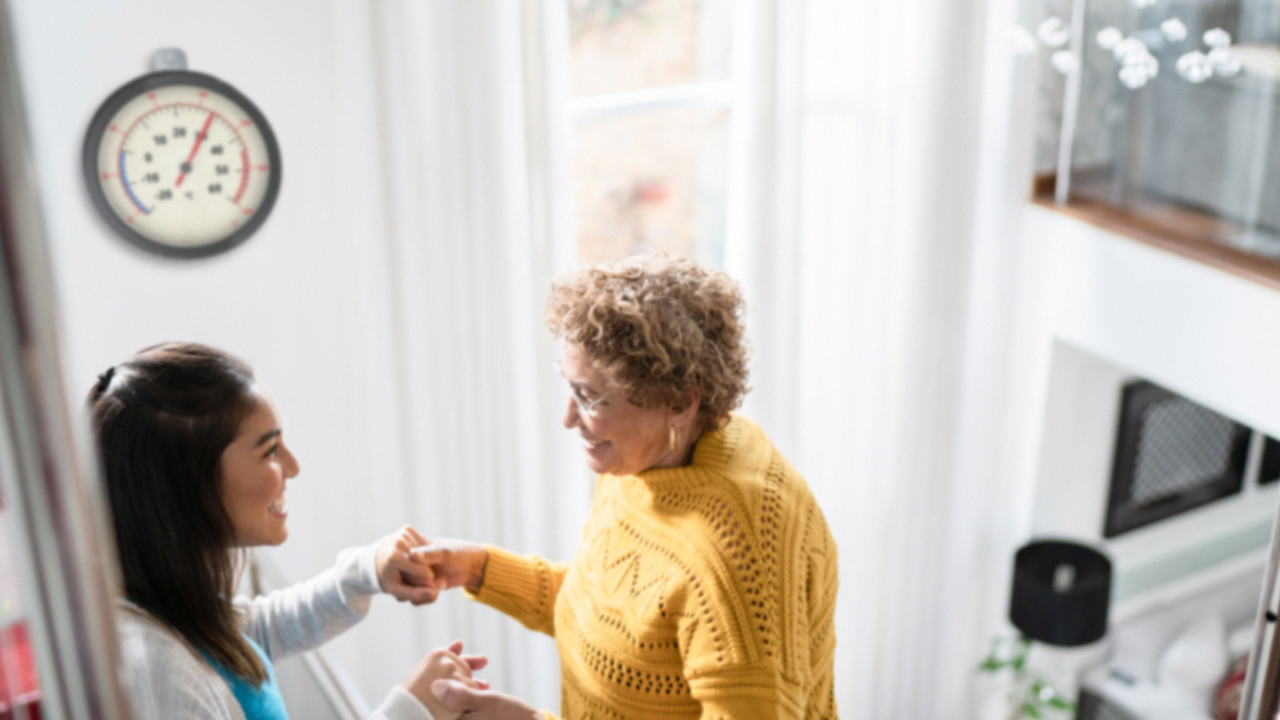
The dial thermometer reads 30 °C
